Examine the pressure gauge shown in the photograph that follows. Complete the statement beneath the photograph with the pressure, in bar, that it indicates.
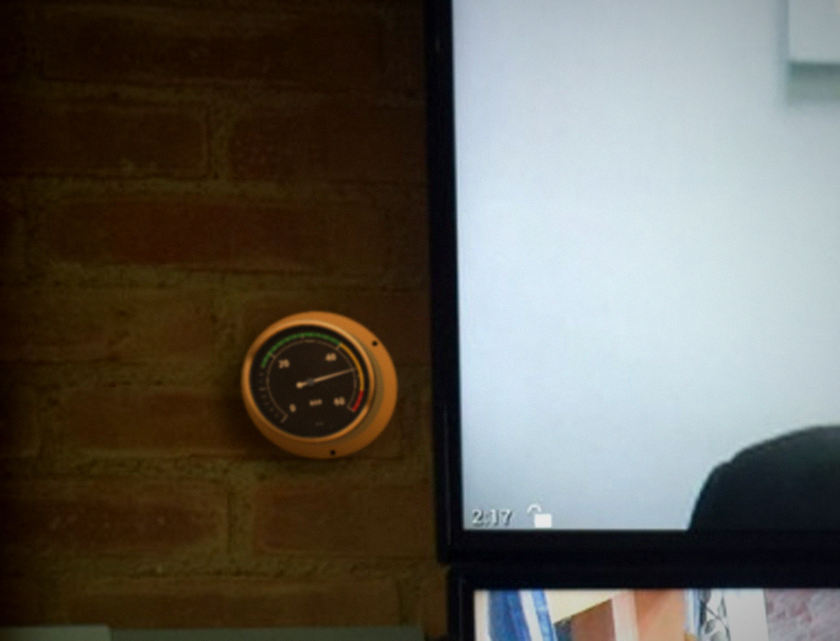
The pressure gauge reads 48 bar
